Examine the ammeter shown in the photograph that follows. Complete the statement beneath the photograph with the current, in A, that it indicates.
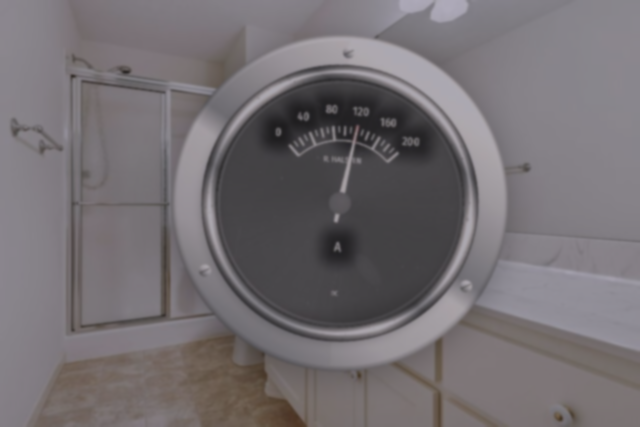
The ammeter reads 120 A
